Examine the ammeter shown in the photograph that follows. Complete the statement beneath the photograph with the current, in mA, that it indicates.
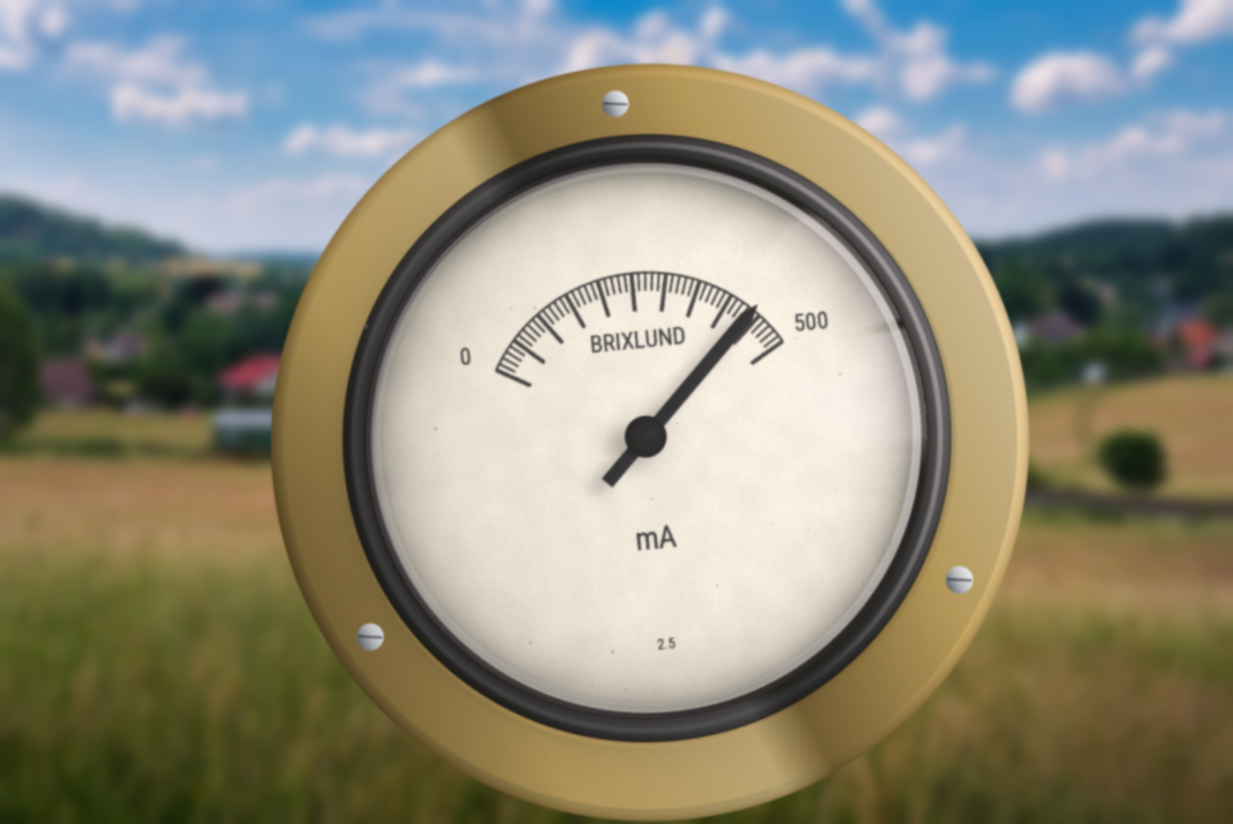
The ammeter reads 440 mA
